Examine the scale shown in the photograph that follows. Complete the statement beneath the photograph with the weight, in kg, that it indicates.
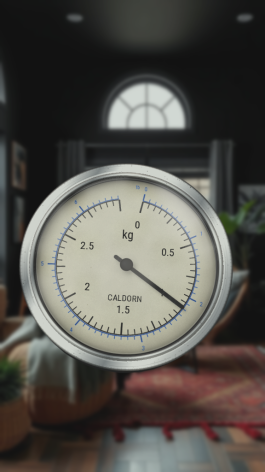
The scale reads 1 kg
